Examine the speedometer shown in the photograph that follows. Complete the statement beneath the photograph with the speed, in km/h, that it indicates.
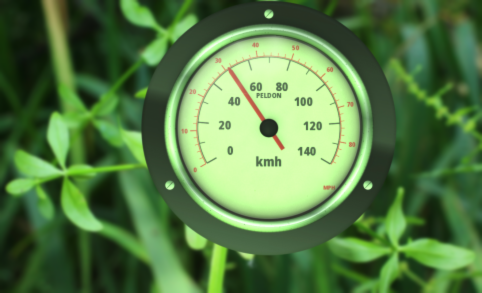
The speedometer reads 50 km/h
